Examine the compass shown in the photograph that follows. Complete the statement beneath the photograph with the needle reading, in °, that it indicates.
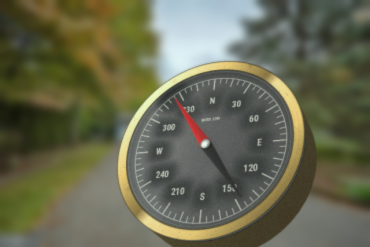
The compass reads 325 °
